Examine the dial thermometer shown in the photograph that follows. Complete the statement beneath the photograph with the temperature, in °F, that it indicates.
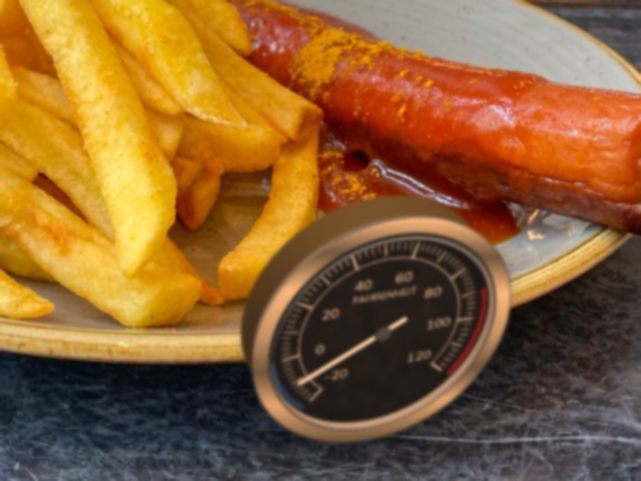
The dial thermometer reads -10 °F
